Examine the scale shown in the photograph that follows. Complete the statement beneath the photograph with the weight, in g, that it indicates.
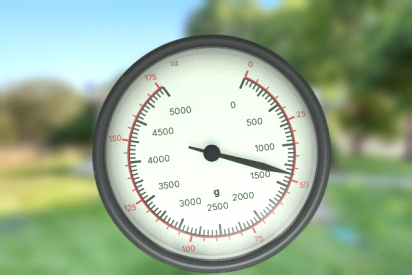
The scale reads 1350 g
